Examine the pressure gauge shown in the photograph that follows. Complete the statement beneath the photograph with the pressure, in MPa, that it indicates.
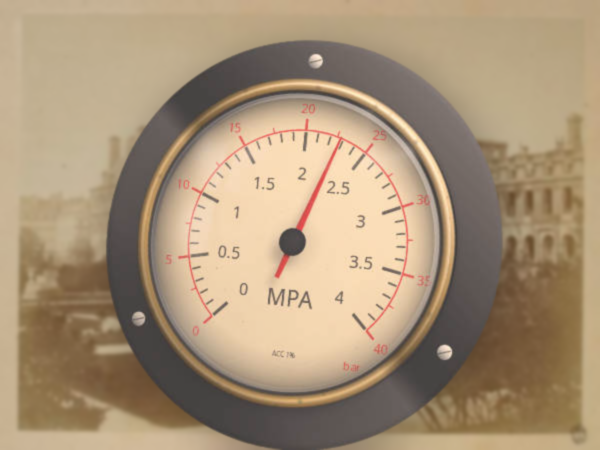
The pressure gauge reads 2.3 MPa
